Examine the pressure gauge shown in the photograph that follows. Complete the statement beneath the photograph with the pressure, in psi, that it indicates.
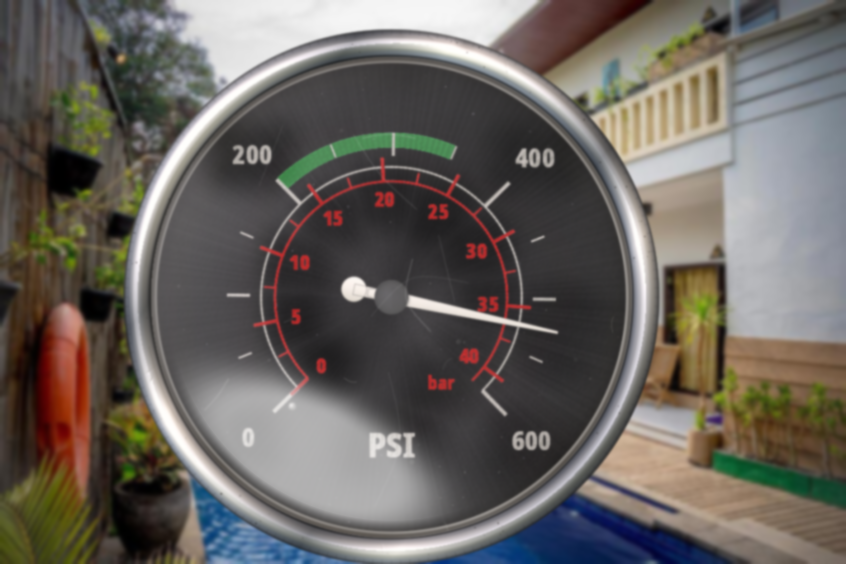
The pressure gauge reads 525 psi
